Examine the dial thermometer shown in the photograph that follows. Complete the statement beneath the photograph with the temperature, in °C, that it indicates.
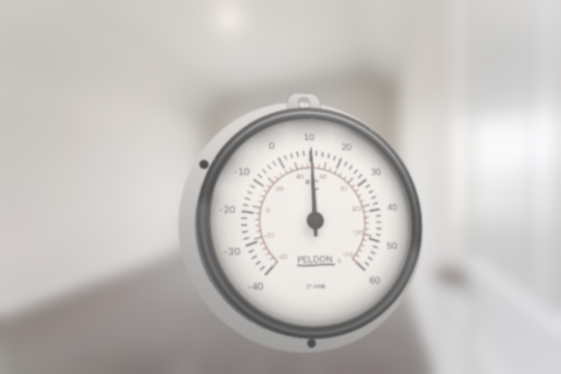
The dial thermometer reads 10 °C
